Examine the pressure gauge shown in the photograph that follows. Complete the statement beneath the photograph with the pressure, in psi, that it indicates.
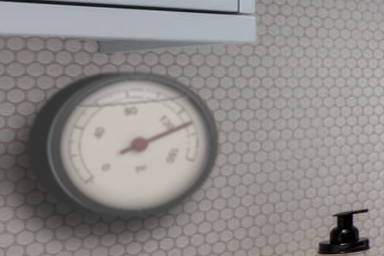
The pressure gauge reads 130 psi
